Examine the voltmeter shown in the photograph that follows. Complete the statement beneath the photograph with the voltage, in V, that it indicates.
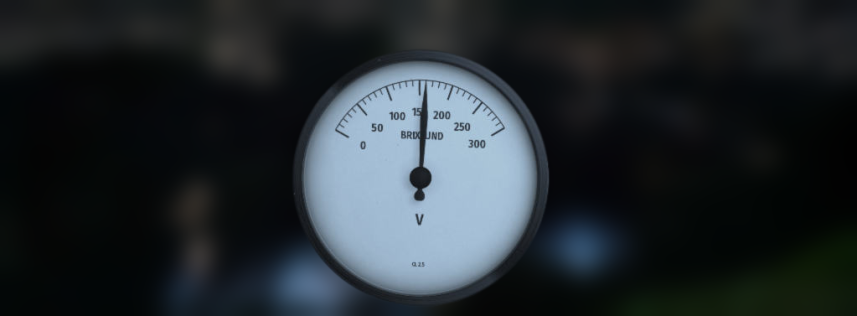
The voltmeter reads 160 V
